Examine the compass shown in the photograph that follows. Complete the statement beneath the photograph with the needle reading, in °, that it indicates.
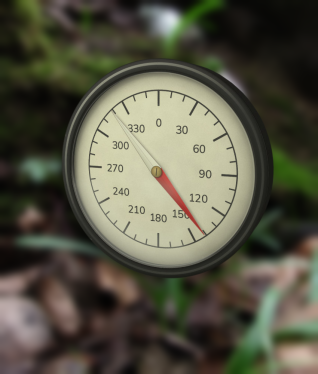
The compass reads 140 °
